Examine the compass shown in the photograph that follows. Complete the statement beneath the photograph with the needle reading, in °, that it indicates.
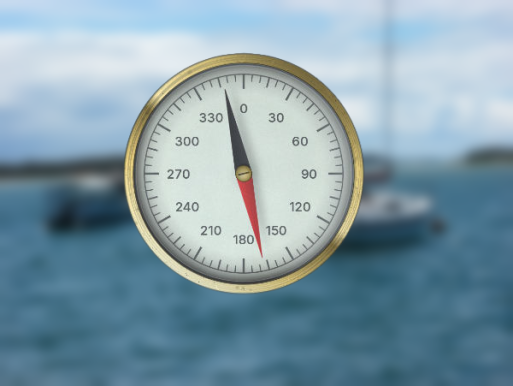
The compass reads 167.5 °
